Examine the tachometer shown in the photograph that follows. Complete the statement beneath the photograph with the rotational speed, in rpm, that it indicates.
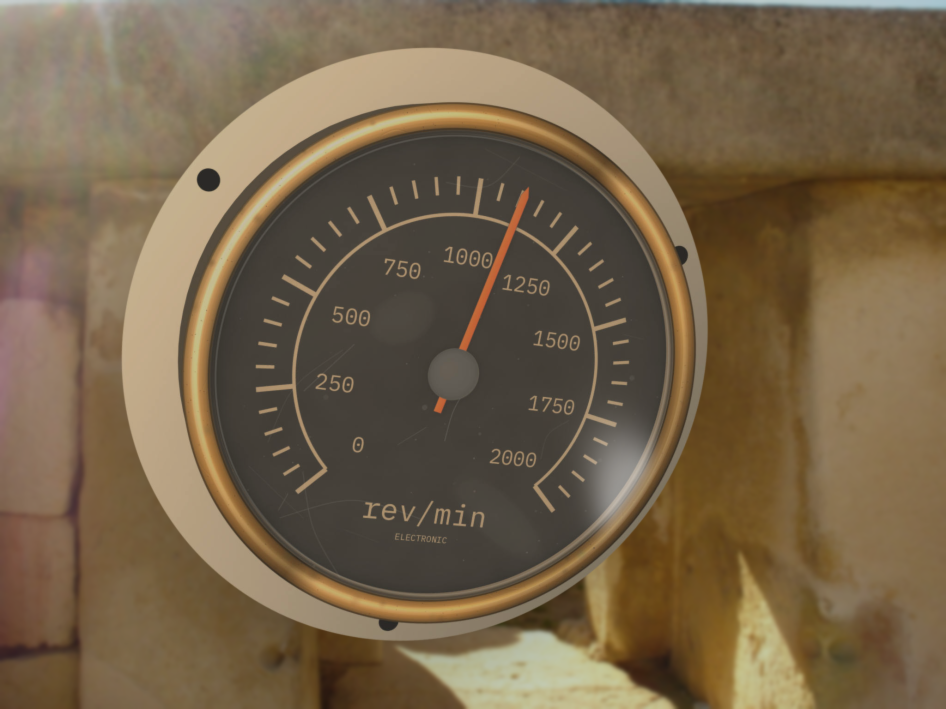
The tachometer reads 1100 rpm
